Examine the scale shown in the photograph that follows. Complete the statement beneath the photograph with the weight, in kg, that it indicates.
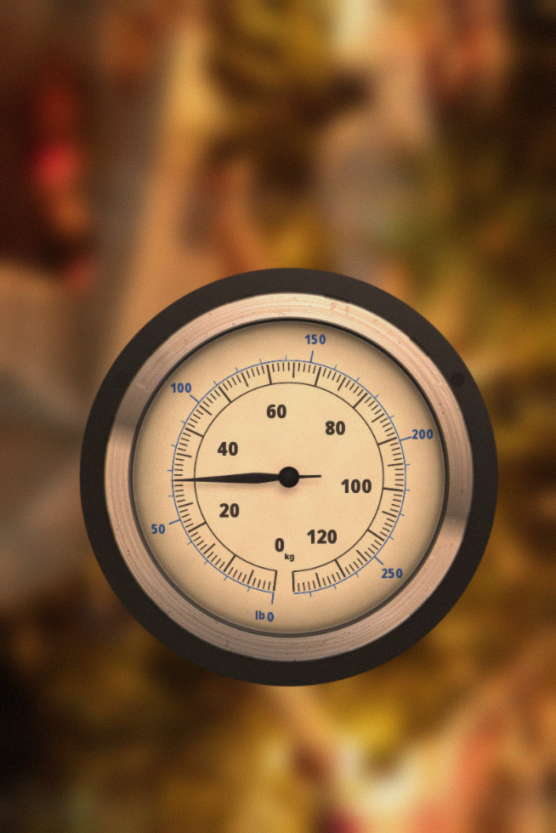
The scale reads 30 kg
